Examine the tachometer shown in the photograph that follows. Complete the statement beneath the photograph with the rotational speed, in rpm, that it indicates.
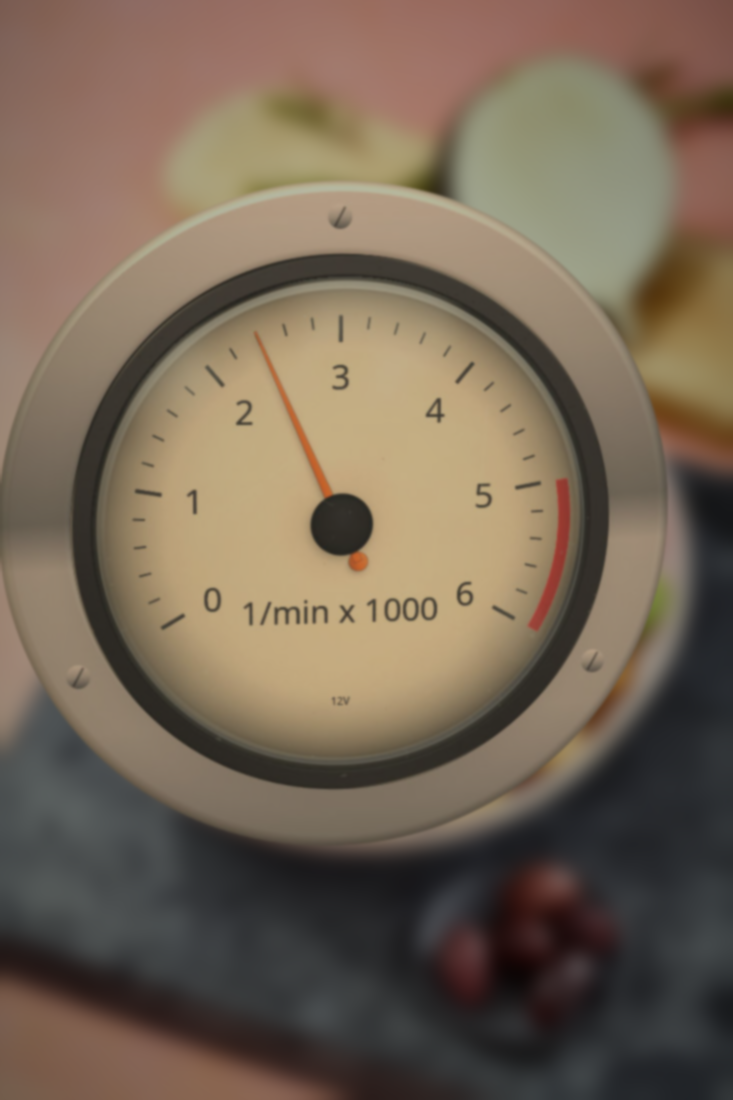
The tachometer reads 2400 rpm
